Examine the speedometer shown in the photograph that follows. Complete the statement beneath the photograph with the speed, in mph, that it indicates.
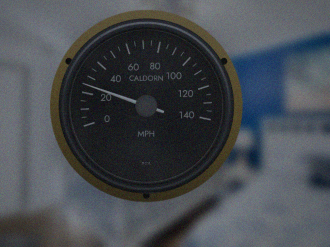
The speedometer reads 25 mph
